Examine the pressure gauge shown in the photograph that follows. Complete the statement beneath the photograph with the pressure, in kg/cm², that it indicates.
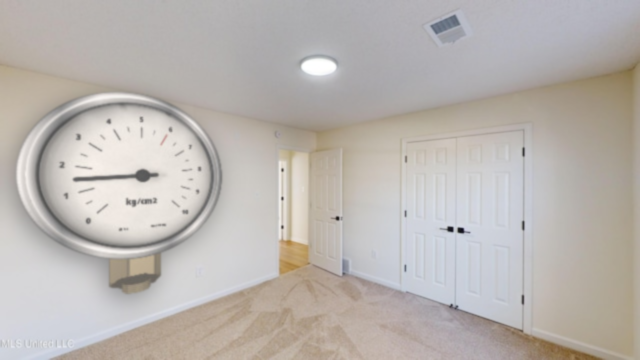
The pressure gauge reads 1.5 kg/cm²
